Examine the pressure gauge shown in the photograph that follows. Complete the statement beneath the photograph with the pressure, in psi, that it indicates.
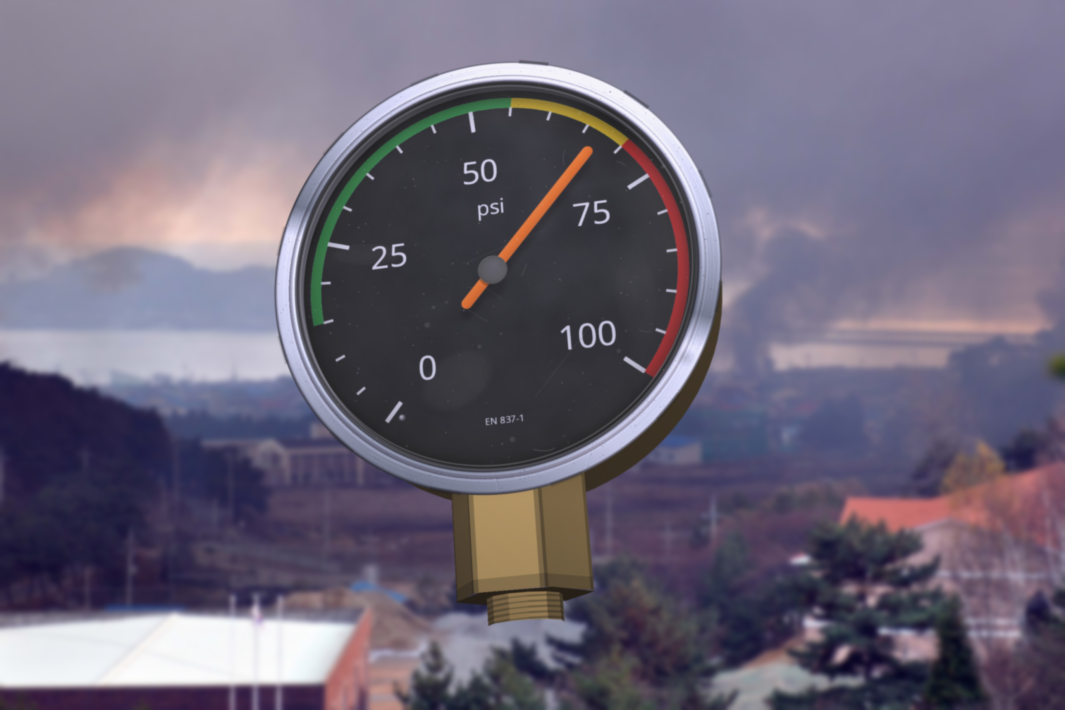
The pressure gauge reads 67.5 psi
